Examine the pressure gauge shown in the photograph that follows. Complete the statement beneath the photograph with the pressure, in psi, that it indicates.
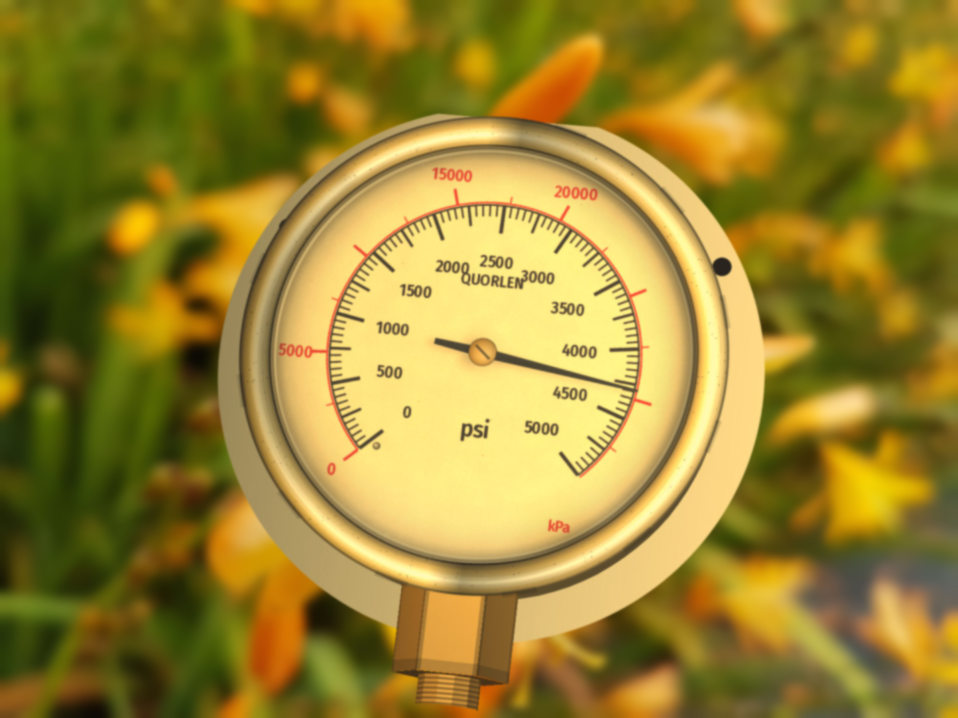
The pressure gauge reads 4300 psi
